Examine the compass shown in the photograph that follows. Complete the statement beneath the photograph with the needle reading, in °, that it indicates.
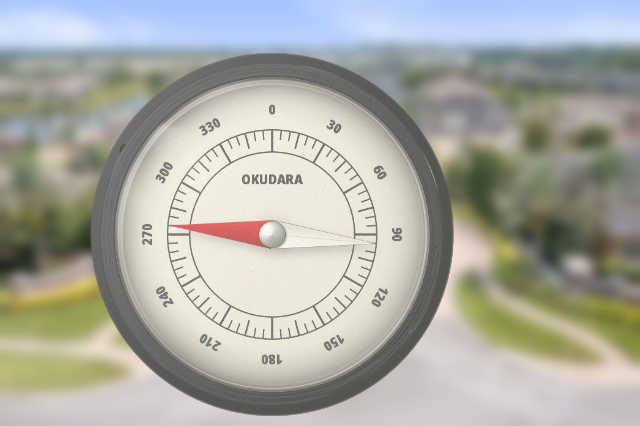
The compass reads 275 °
